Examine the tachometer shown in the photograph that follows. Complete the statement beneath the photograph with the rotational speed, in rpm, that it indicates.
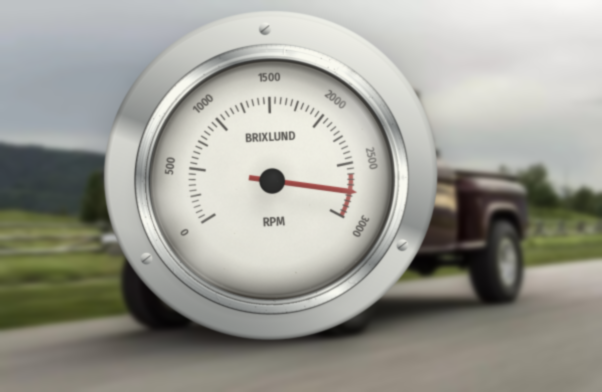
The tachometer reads 2750 rpm
